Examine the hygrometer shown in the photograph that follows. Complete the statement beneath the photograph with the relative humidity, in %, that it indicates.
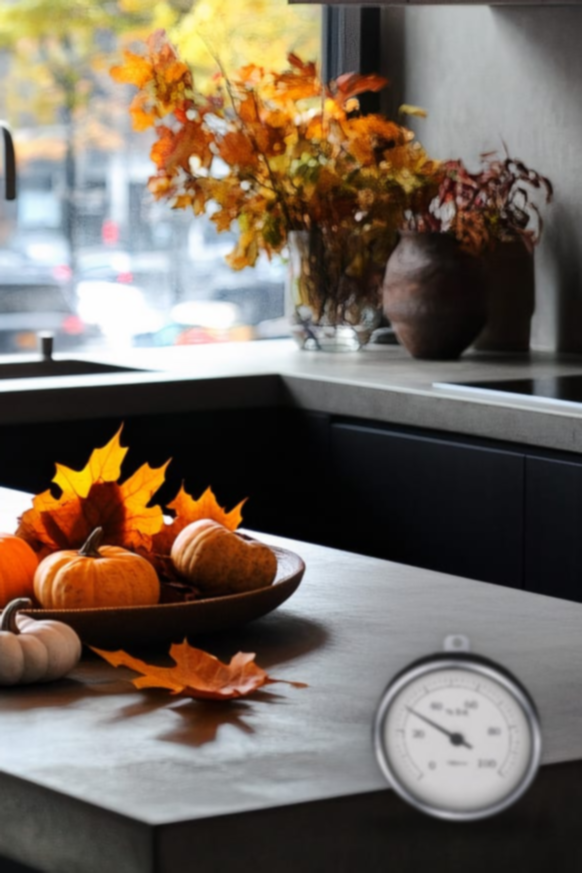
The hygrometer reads 30 %
